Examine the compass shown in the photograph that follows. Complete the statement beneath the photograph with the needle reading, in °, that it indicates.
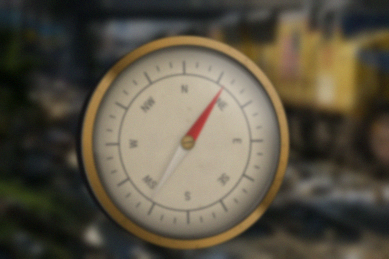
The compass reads 35 °
